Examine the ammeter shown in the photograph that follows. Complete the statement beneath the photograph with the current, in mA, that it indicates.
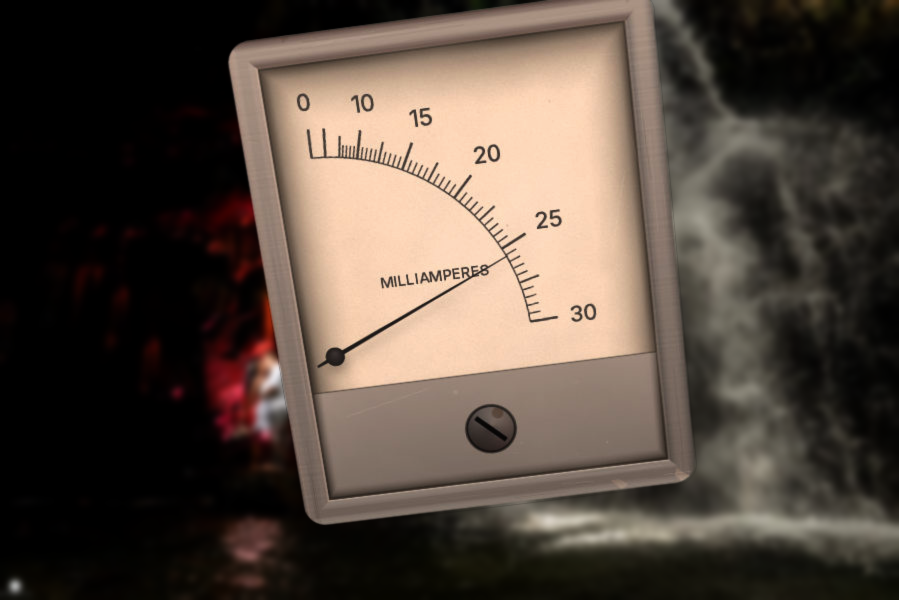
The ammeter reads 25.5 mA
